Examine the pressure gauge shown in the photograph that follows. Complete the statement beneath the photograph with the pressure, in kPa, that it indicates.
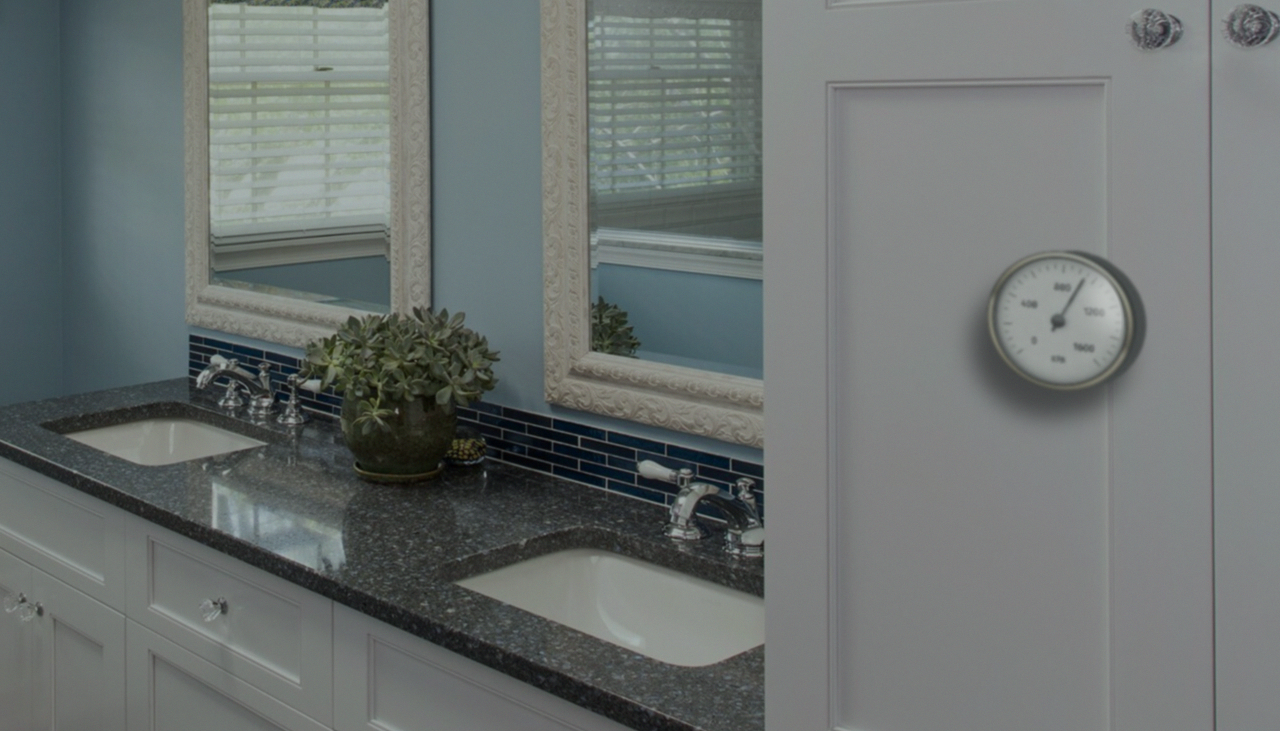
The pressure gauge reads 950 kPa
